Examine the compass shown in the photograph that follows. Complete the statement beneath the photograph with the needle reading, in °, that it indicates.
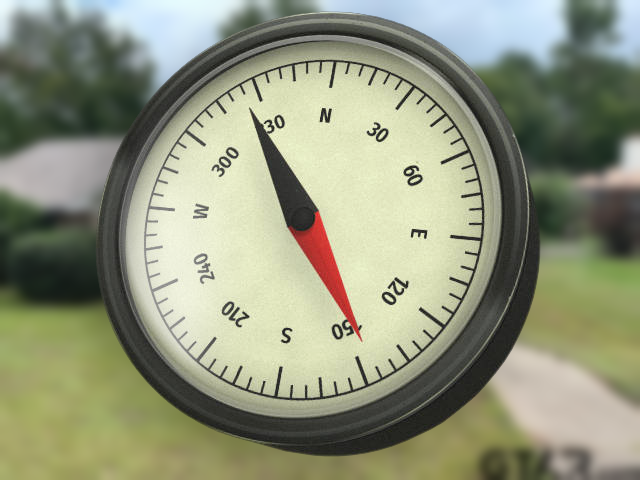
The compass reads 145 °
